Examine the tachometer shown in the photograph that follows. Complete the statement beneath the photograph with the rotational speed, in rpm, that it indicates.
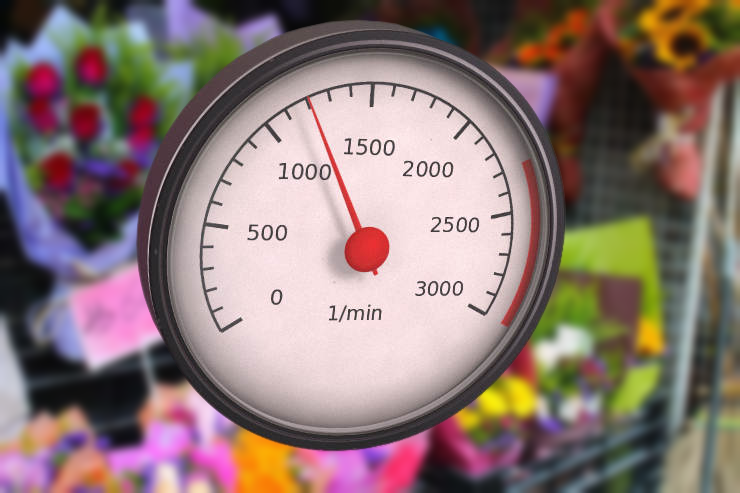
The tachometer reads 1200 rpm
